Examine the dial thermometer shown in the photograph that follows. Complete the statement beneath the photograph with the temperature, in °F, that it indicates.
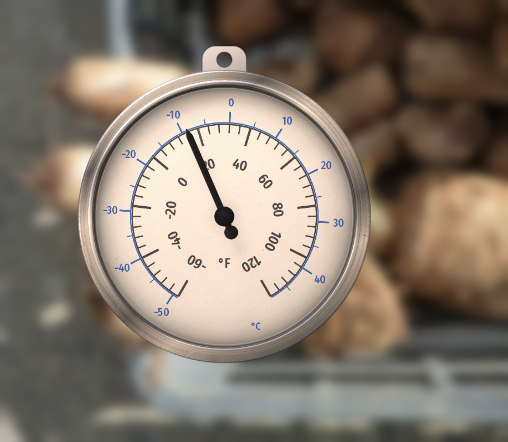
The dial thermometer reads 16 °F
